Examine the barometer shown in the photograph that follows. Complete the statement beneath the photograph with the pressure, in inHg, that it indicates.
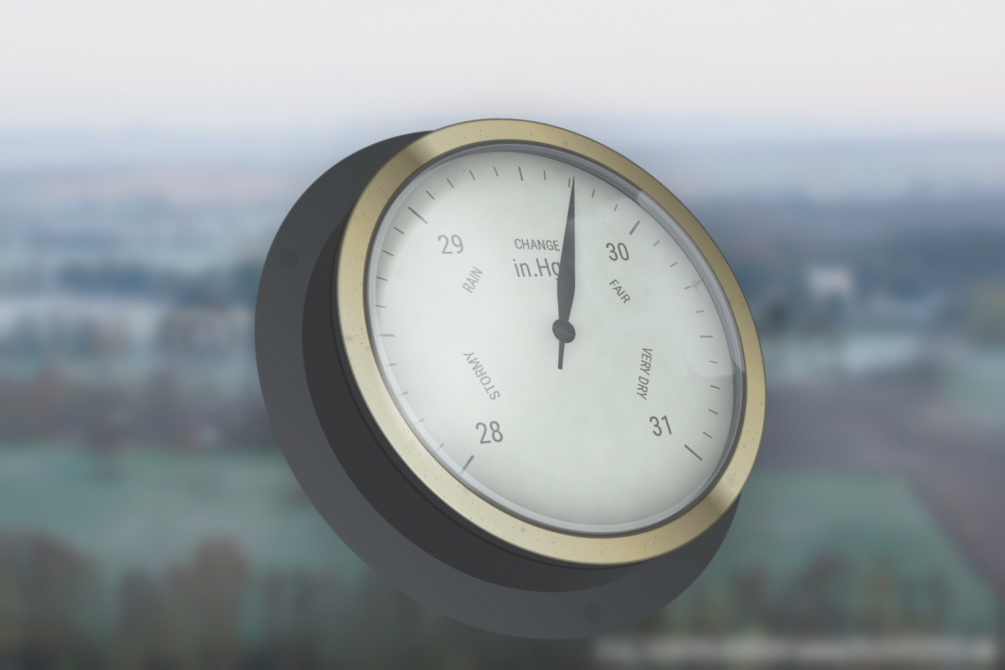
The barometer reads 29.7 inHg
